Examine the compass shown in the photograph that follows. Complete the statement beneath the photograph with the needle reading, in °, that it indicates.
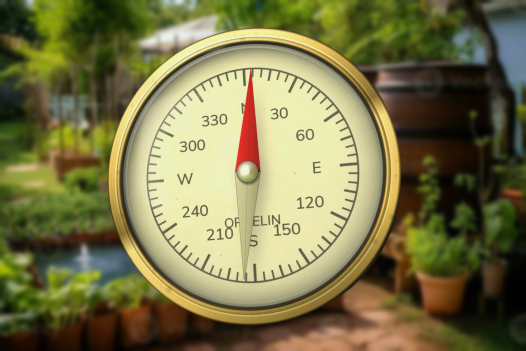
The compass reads 5 °
